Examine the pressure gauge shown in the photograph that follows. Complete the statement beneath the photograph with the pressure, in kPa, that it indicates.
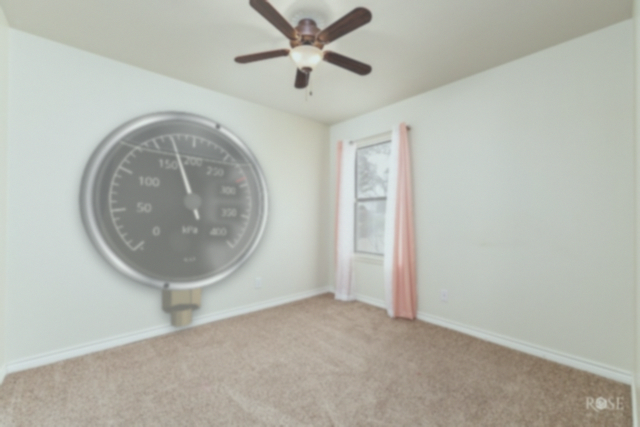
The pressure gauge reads 170 kPa
